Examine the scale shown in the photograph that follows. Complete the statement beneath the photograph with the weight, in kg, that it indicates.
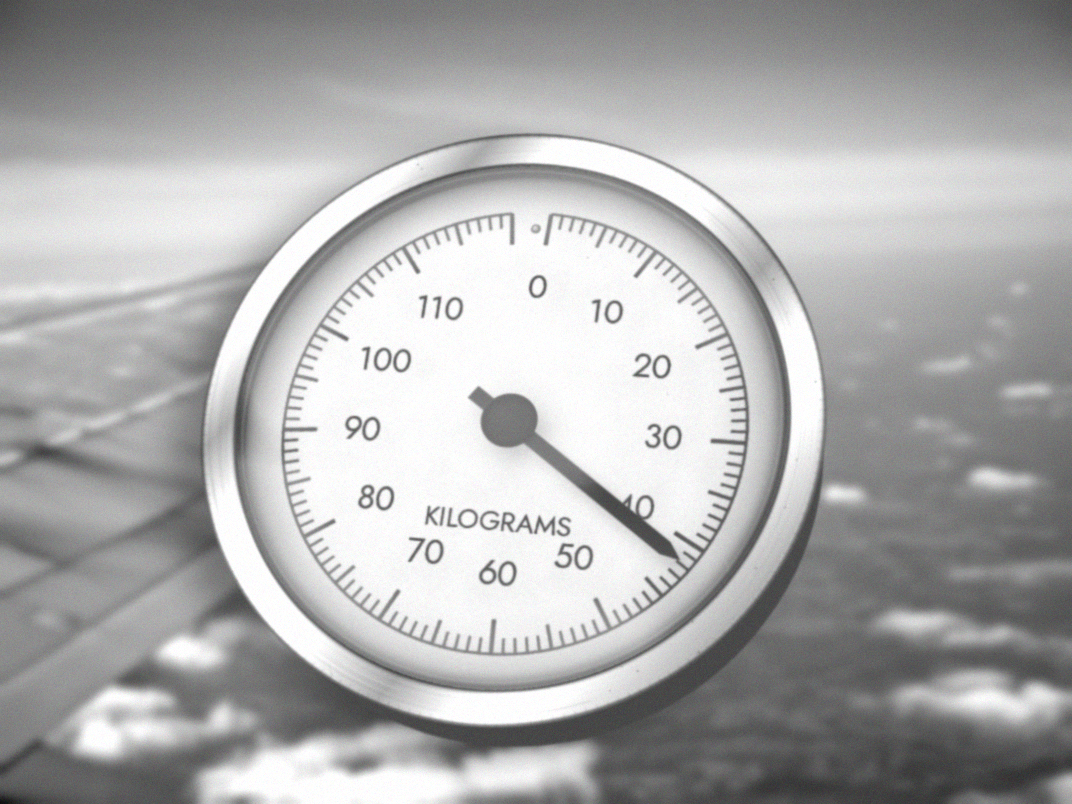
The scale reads 42 kg
